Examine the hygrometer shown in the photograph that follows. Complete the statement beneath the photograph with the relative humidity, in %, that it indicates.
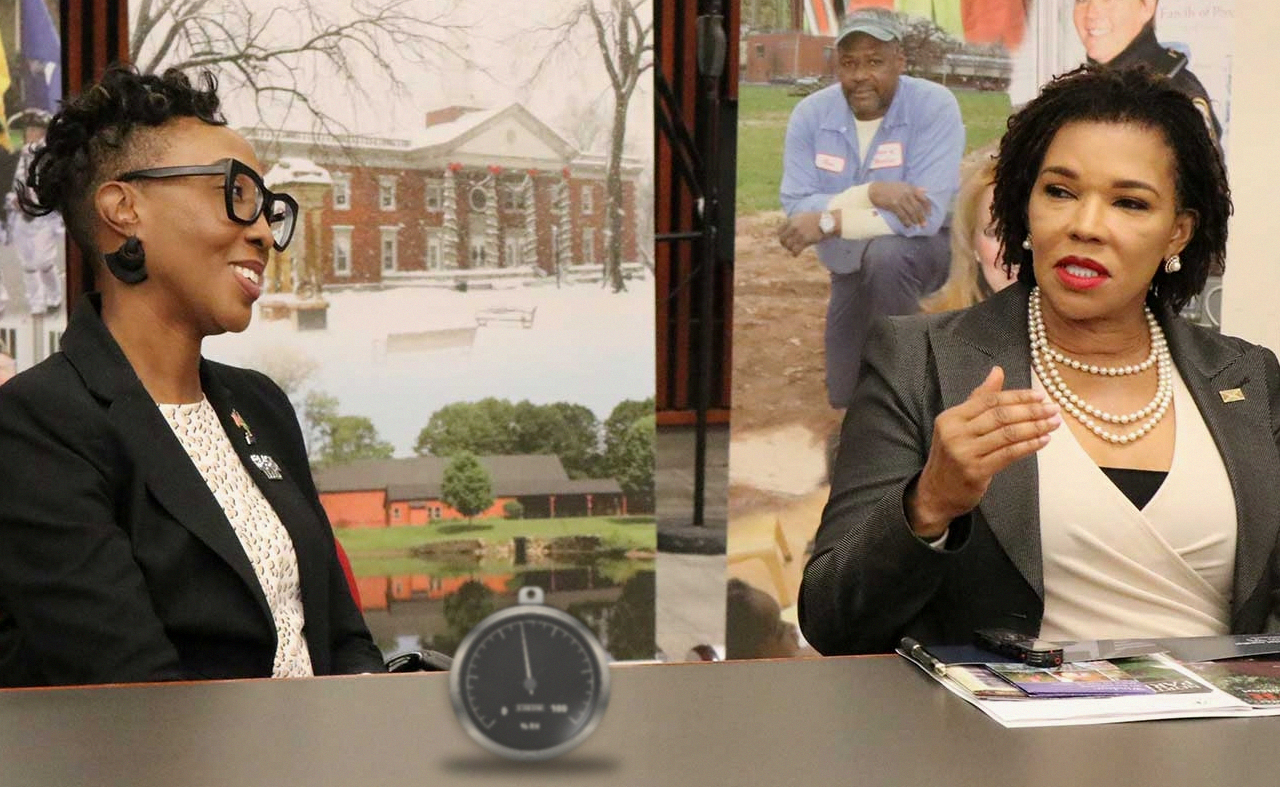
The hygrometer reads 48 %
